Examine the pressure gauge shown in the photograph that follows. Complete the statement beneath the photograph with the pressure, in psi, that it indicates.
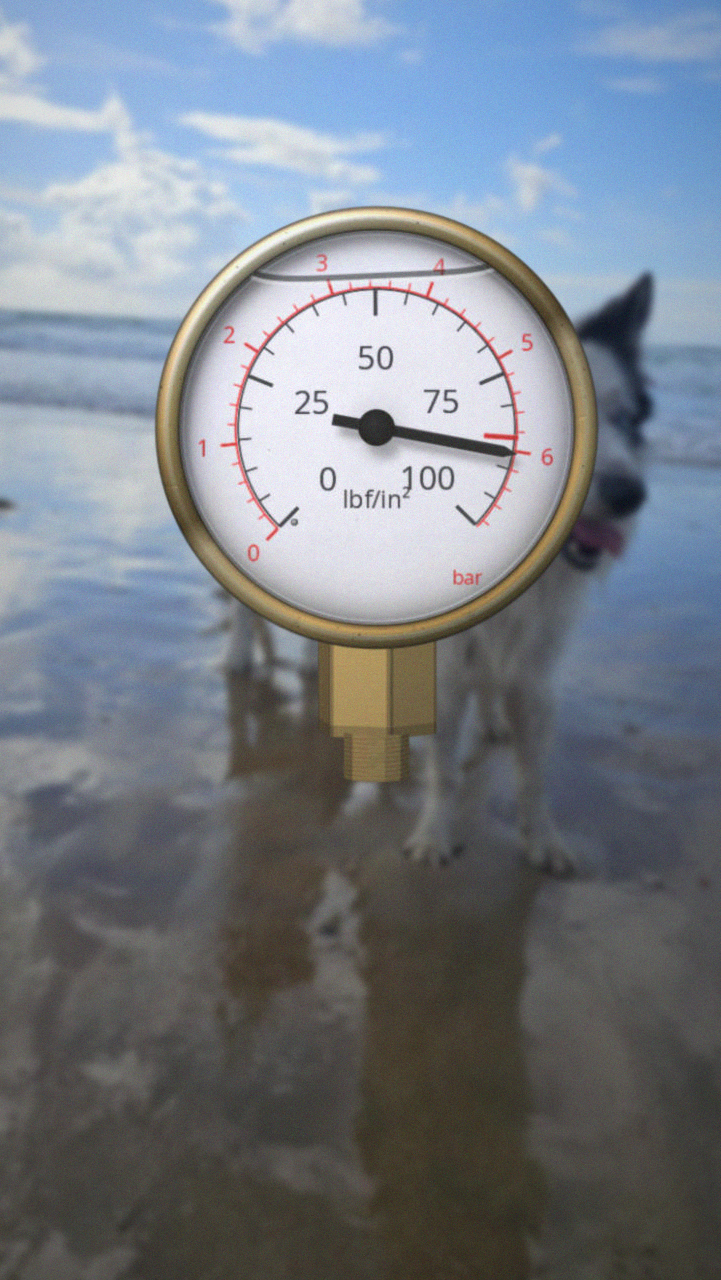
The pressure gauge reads 87.5 psi
